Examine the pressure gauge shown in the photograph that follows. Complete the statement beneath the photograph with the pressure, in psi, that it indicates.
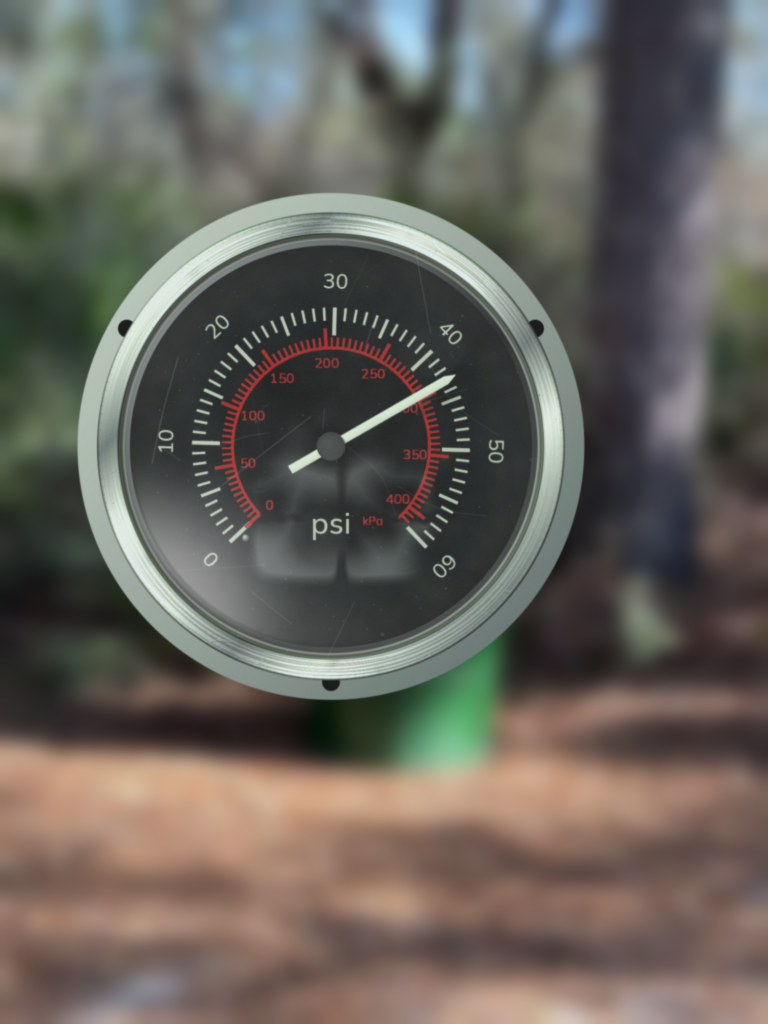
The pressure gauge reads 43 psi
